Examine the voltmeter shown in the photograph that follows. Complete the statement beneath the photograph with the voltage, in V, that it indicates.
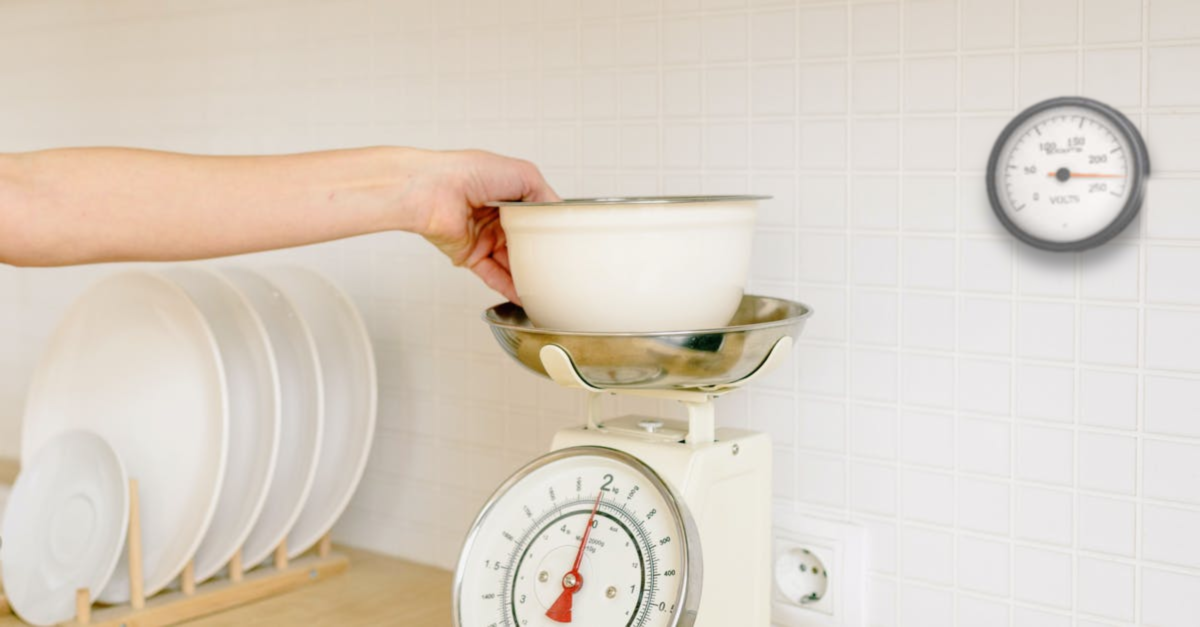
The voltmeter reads 230 V
